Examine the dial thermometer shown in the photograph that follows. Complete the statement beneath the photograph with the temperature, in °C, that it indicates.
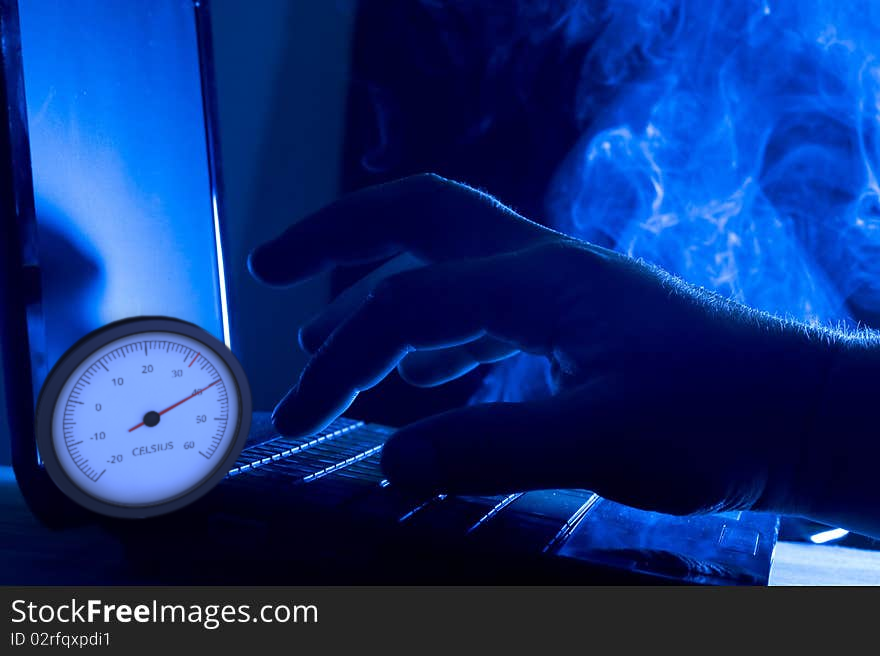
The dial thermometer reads 40 °C
